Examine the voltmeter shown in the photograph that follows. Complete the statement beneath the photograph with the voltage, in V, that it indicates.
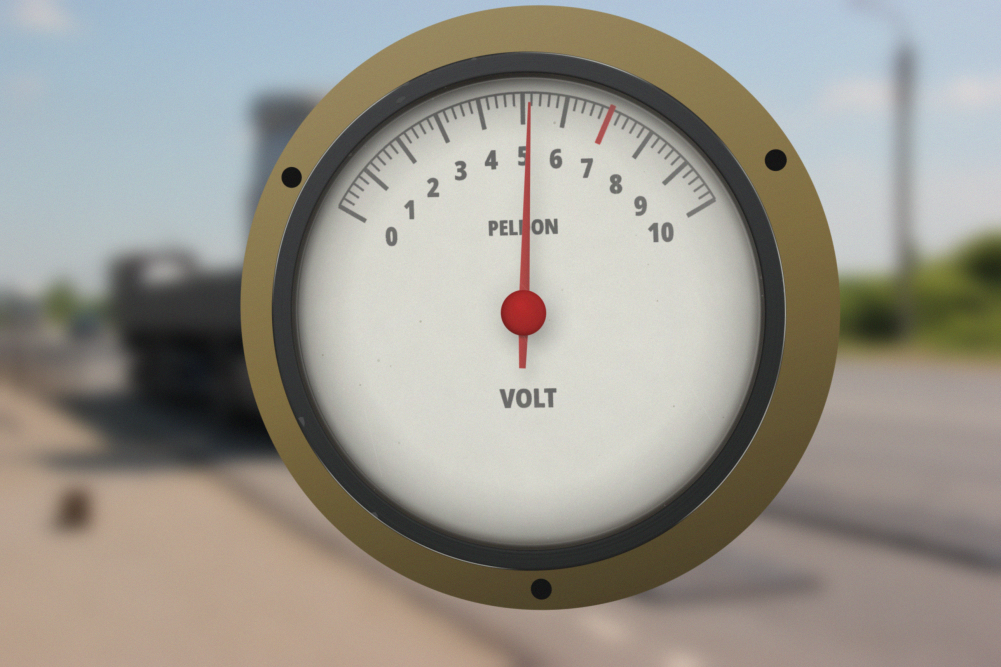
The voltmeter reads 5.2 V
